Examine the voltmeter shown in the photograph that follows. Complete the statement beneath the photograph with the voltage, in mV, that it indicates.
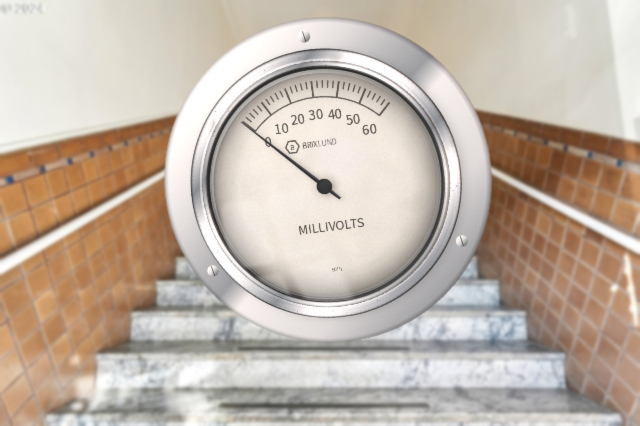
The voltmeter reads 0 mV
